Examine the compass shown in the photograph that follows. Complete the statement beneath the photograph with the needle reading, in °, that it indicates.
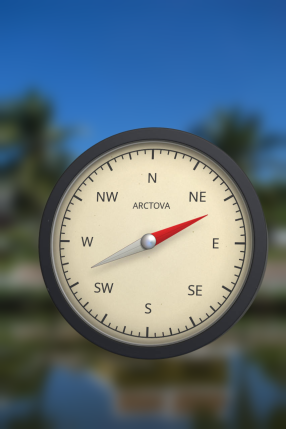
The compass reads 65 °
